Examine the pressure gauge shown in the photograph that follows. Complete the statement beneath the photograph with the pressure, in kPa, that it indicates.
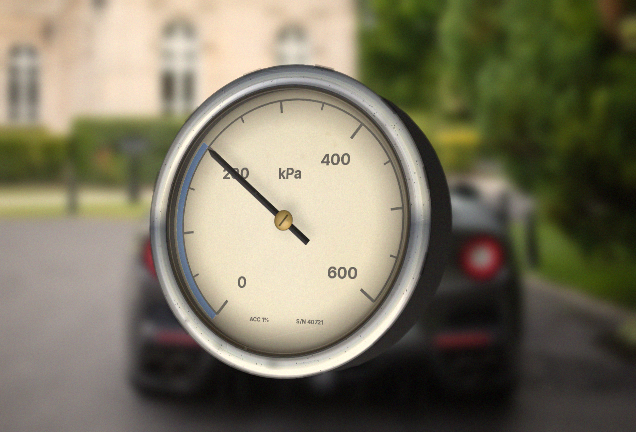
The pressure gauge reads 200 kPa
